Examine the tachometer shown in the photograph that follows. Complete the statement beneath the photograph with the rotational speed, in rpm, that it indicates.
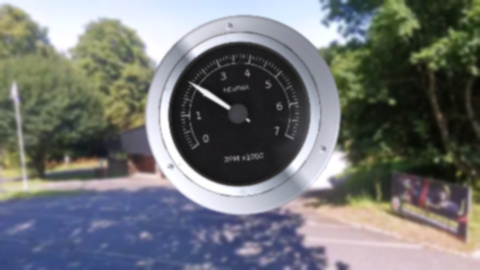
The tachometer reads 2000 rpm
